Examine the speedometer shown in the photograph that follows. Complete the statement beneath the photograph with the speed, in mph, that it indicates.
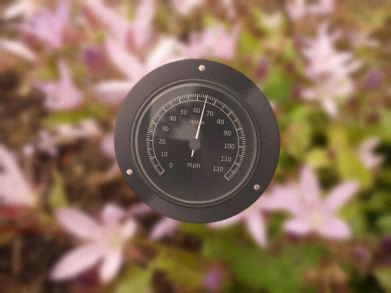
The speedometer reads 65 mph
